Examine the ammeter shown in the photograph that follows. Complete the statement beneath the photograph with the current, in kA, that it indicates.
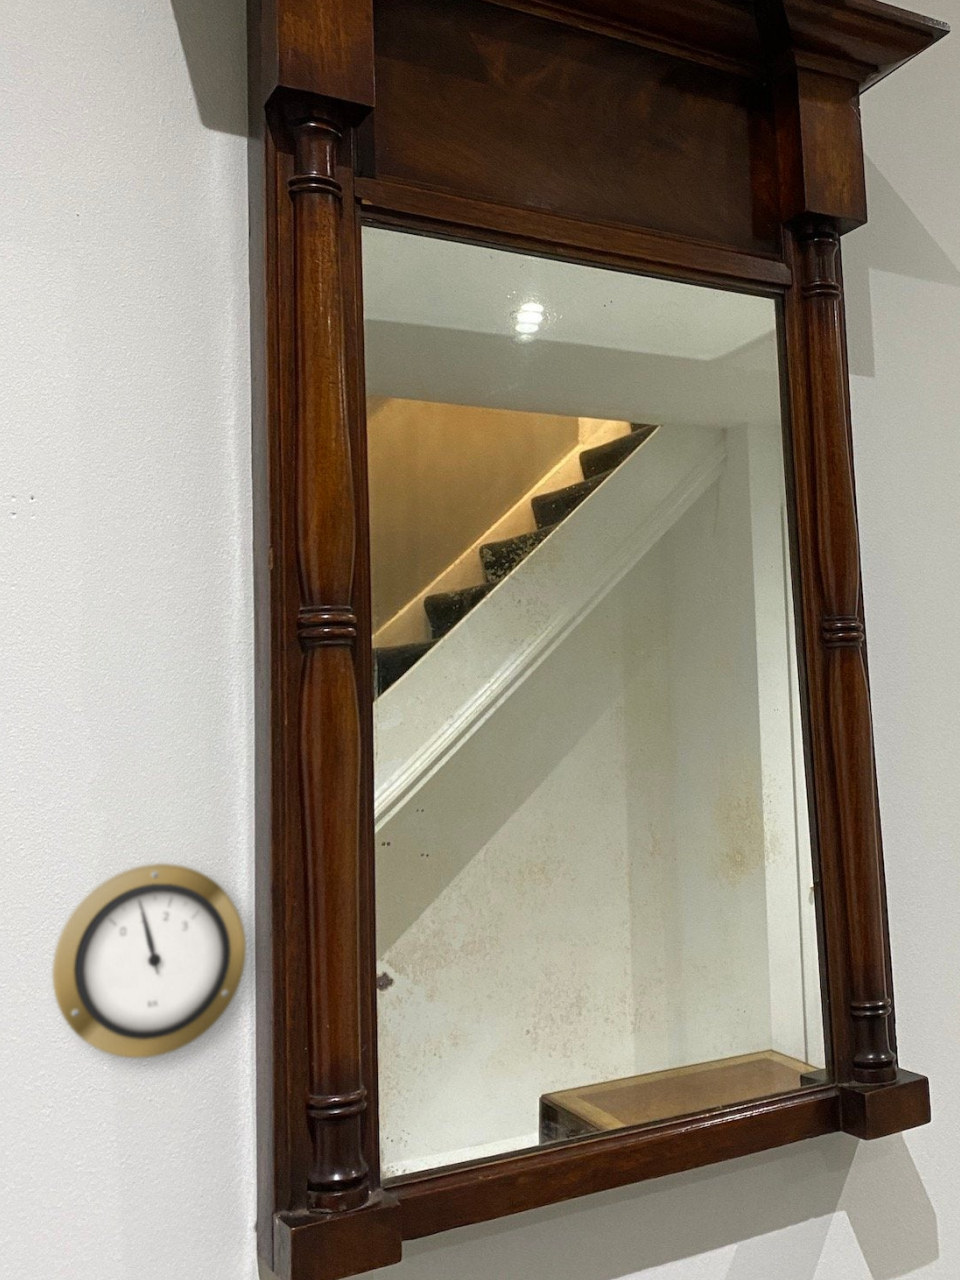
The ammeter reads 1 kA
